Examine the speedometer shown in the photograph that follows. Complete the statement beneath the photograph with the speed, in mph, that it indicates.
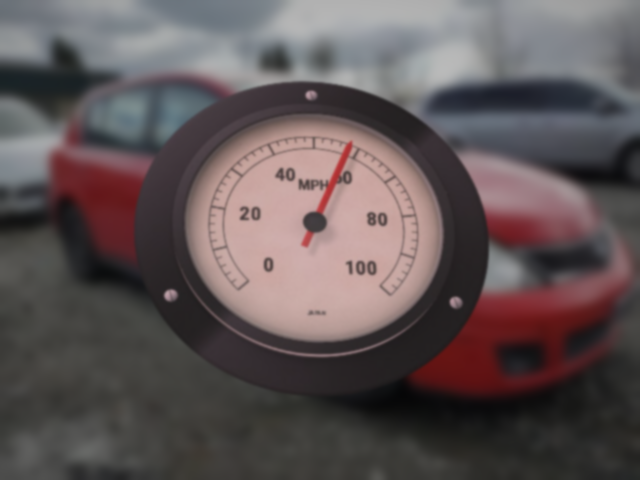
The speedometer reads 58 mph
